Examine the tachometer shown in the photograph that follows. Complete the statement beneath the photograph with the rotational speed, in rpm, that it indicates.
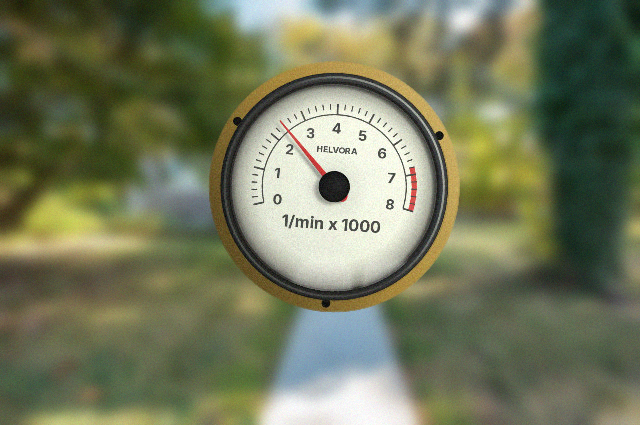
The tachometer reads 2400 rpm
